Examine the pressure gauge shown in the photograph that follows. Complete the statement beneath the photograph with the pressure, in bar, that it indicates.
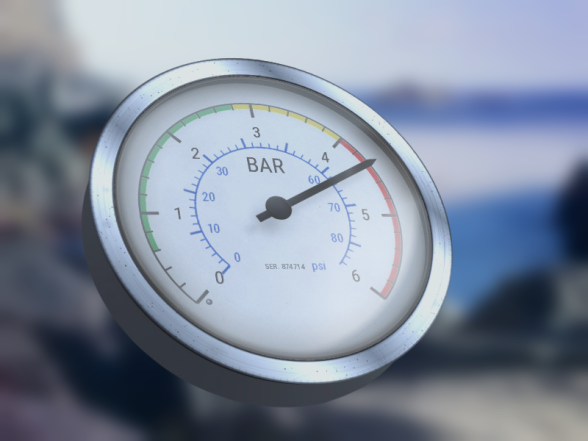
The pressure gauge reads 4.4 bar
